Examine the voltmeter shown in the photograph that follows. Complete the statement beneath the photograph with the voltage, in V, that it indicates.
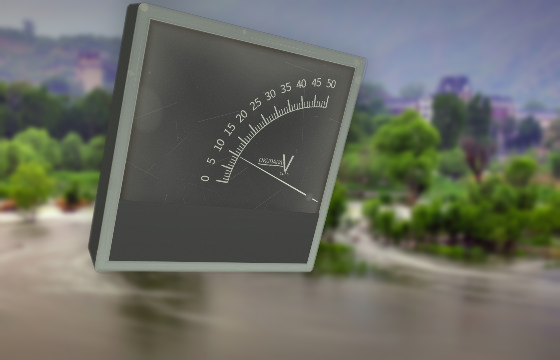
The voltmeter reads 10 V
